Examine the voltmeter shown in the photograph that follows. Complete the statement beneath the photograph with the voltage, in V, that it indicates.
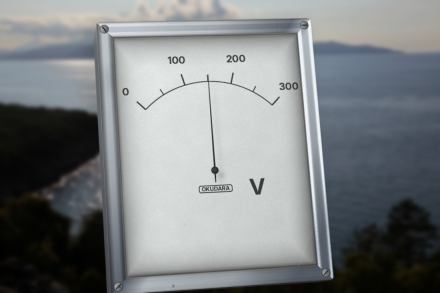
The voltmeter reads 150 V
